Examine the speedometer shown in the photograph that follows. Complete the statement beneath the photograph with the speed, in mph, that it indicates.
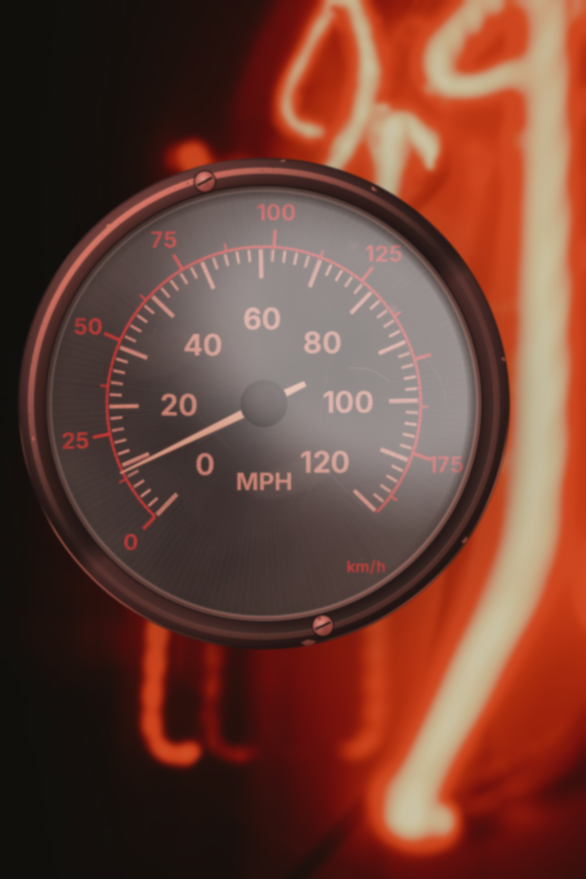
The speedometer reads 9 mph
